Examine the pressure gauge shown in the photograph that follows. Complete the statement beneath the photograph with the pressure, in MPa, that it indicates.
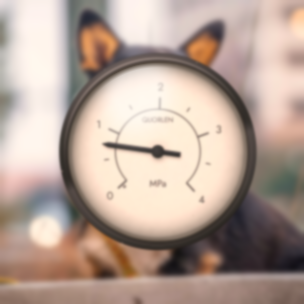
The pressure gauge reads 0.75 MPa
